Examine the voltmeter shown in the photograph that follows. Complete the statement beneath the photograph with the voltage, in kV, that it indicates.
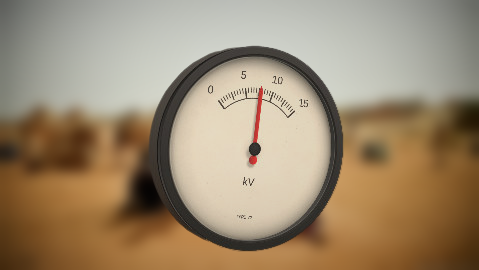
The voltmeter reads 7.5 kV
